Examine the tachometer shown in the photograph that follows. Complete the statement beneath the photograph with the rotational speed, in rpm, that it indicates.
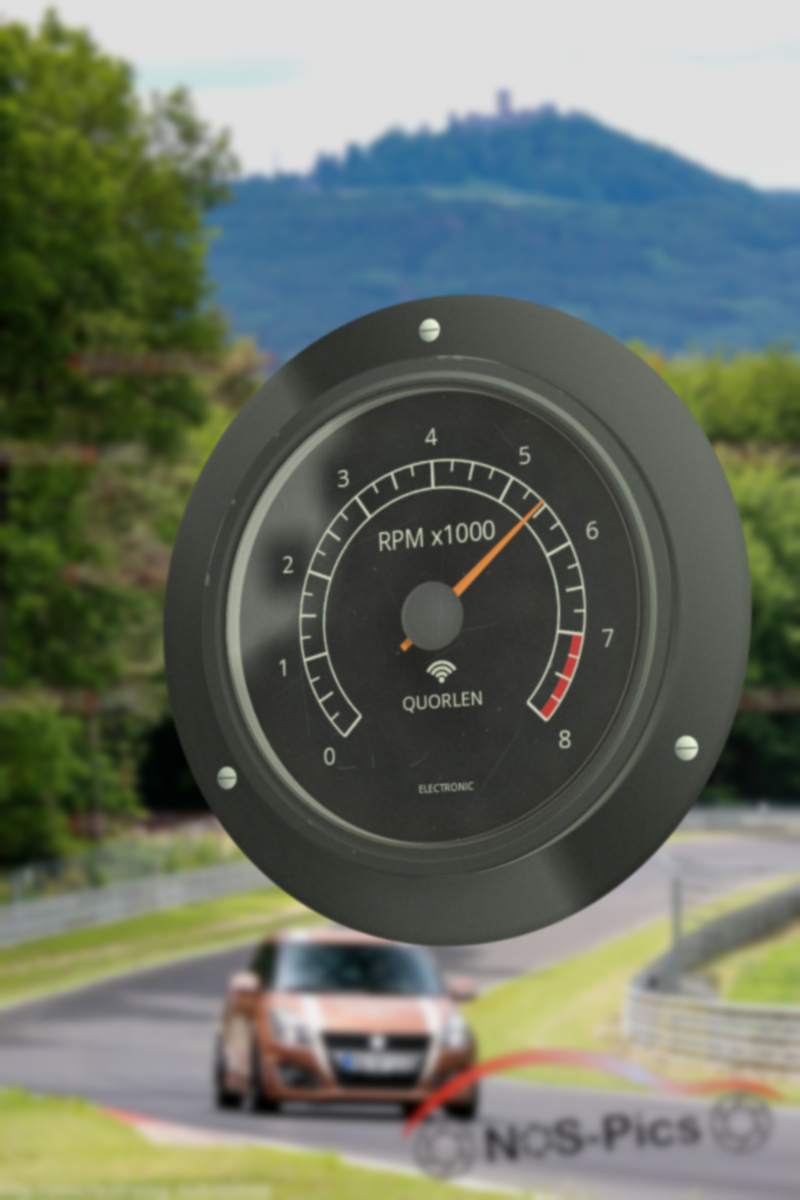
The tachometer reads 5500 rpm
